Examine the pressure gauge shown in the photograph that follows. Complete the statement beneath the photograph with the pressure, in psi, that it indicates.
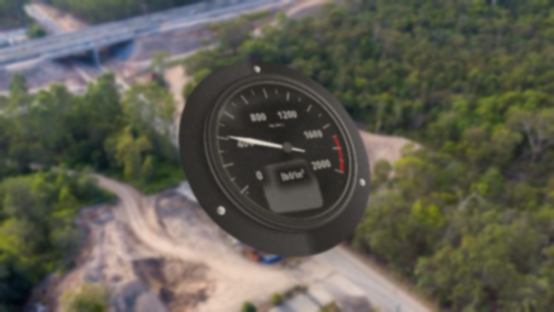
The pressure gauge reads 400 psi
